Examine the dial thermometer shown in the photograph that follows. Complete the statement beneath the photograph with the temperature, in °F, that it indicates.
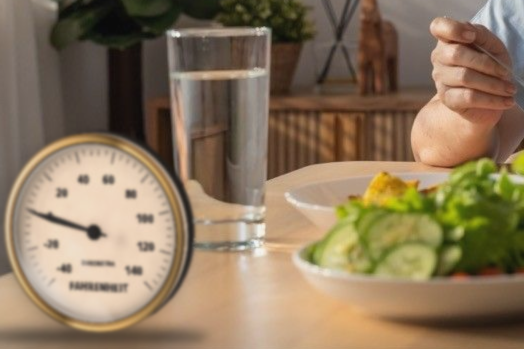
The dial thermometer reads 0 °F
